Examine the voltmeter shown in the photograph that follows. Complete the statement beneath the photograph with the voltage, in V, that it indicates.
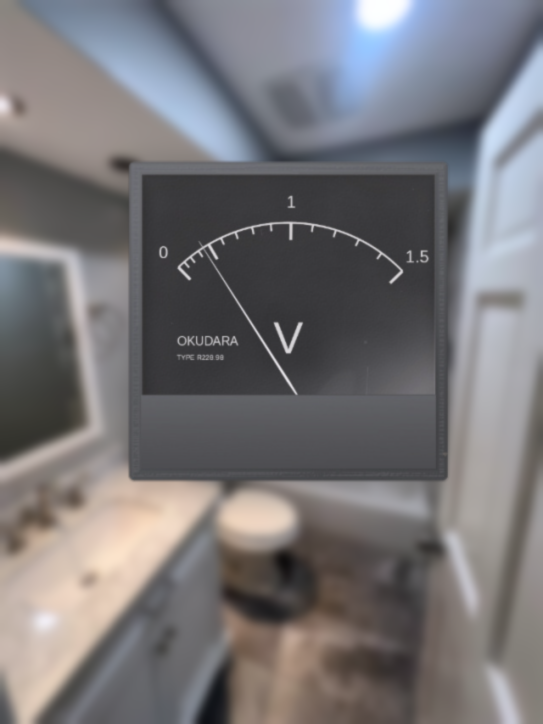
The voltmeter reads 0.45 V
